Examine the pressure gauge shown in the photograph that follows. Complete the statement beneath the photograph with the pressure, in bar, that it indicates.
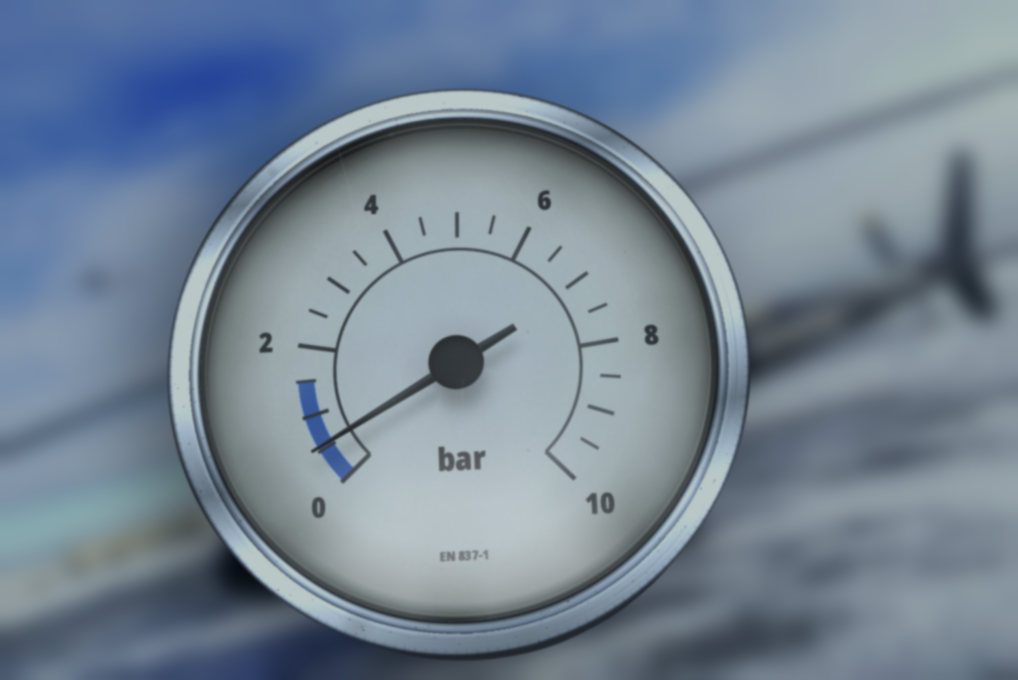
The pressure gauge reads 0.5 bar
